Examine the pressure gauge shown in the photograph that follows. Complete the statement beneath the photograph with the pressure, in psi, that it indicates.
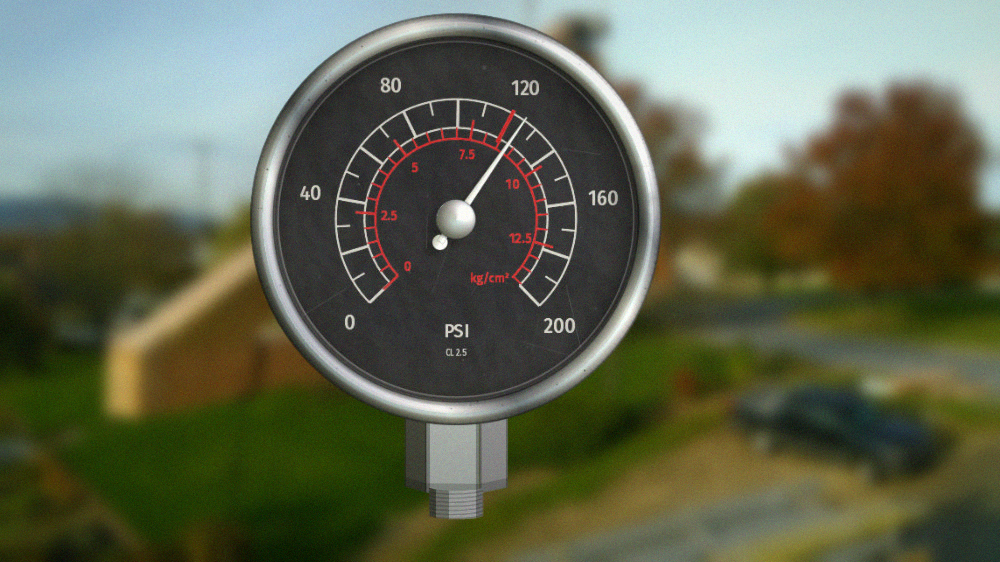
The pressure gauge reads 125 psi
